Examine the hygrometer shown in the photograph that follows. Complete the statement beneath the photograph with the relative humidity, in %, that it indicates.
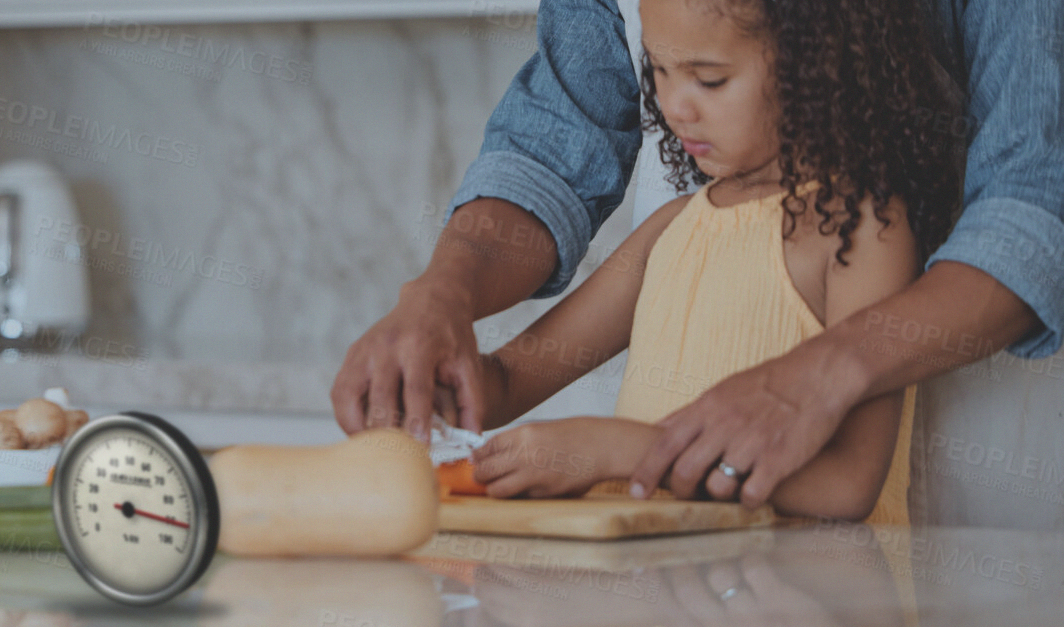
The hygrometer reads 90 %
